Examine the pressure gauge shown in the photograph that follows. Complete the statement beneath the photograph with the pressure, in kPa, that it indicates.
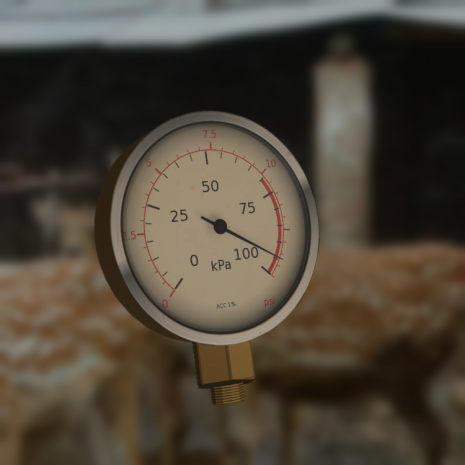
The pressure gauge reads 95 kPa
